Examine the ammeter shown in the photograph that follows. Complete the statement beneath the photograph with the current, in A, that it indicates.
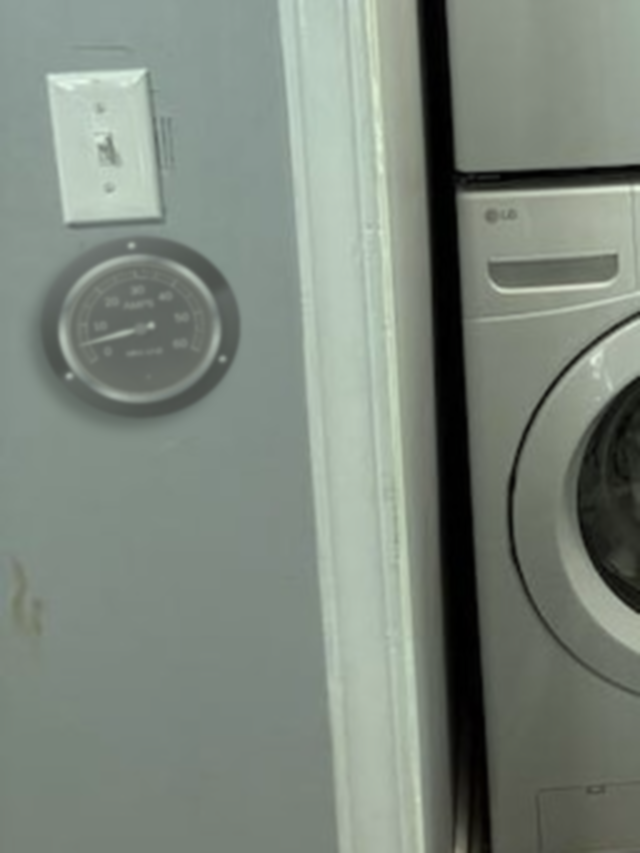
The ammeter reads 5 A
